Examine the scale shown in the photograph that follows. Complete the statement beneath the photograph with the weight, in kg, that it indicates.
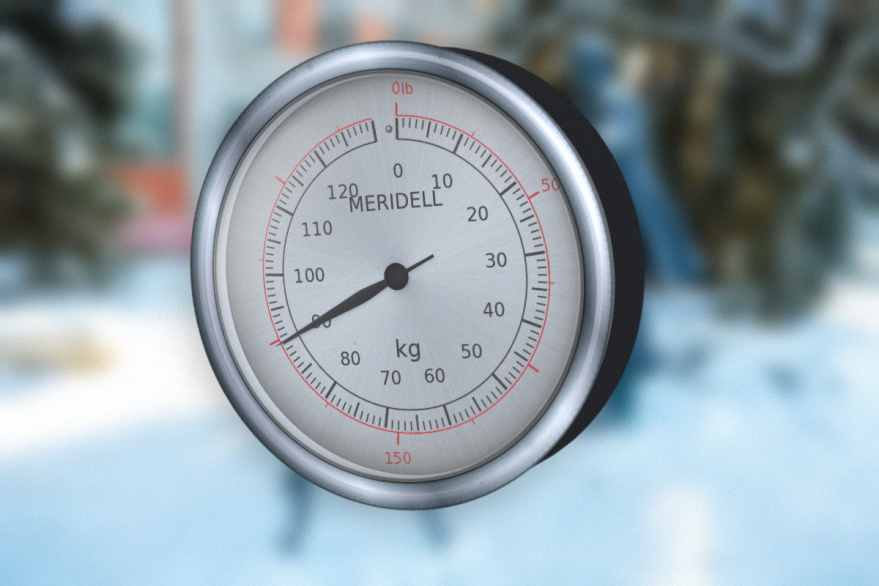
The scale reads 90 kg
